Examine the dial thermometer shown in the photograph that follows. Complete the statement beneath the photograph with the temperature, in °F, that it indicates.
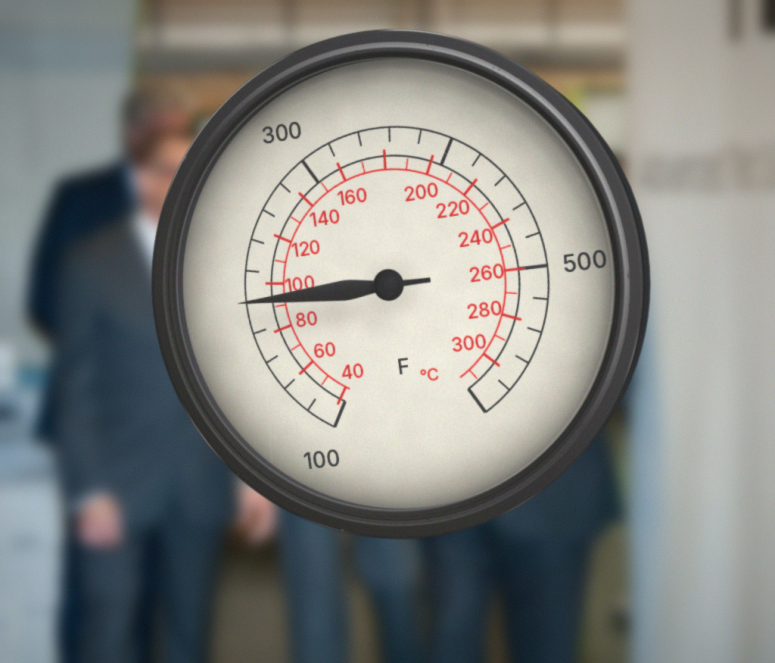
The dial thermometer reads 200 °F
